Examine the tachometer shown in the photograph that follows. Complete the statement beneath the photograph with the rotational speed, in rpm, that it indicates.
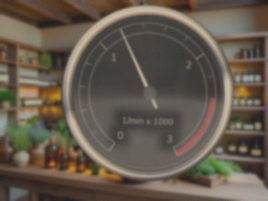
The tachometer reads 1200 rpm
